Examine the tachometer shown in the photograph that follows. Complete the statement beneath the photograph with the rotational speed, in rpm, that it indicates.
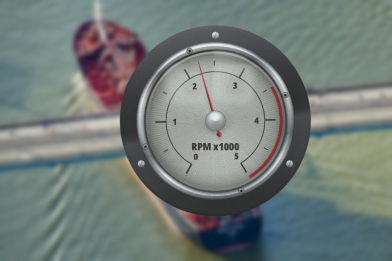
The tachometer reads 2250 rpm
